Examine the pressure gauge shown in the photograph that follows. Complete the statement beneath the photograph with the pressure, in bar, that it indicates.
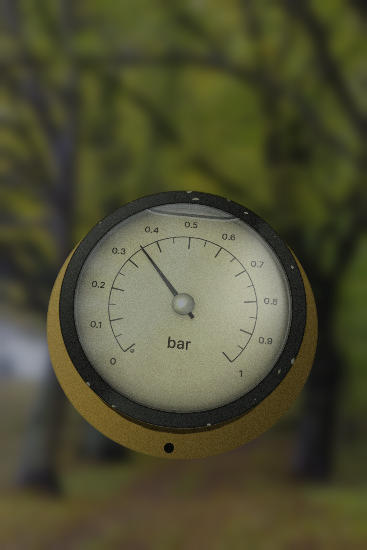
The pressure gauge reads 0.35 bar
